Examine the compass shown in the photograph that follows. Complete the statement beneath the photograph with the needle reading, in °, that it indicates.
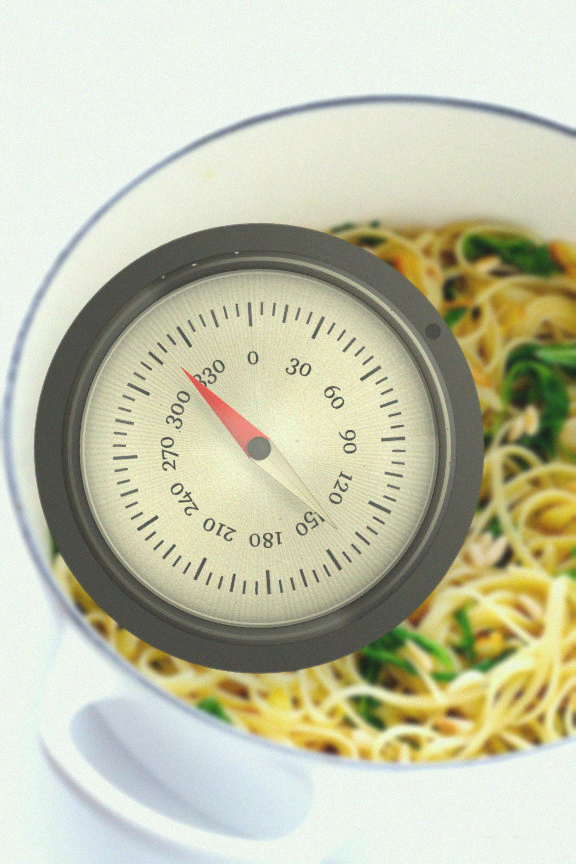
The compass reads 320 °
